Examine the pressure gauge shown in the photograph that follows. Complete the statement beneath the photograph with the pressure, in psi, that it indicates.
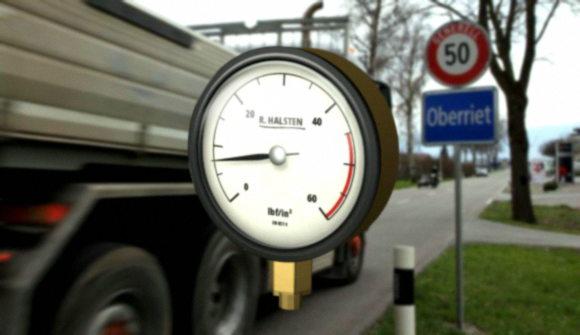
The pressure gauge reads 7.5 psi
